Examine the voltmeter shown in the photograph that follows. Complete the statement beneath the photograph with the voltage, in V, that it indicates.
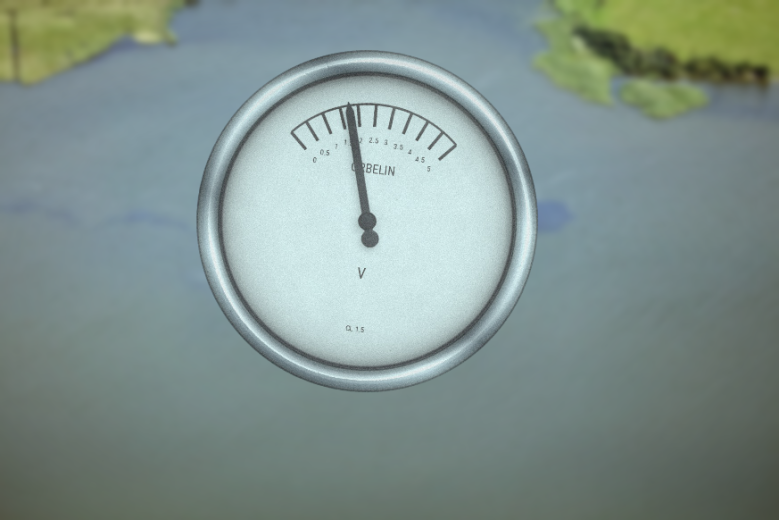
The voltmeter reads 1.75 V
